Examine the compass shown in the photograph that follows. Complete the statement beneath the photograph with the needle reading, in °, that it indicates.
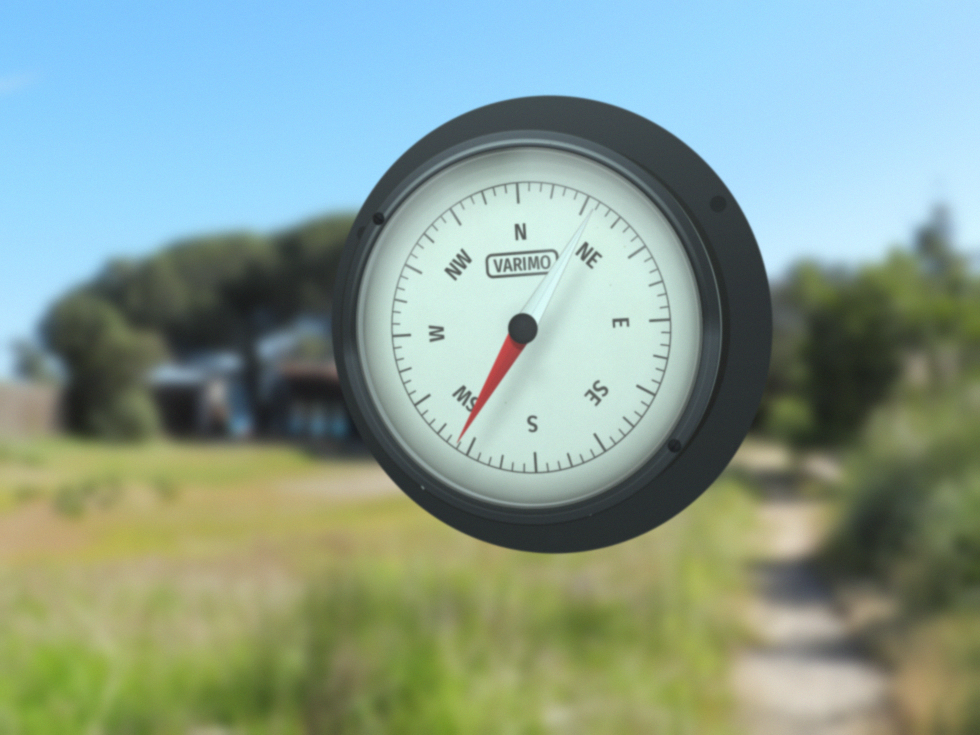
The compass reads 215 °
